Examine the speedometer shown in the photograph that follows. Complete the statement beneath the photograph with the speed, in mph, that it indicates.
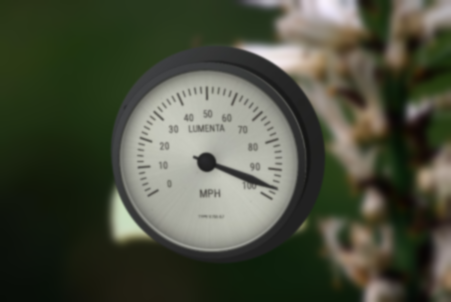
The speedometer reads 96 mph
